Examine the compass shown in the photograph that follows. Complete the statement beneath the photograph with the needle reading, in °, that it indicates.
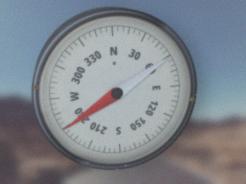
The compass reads 240 °
